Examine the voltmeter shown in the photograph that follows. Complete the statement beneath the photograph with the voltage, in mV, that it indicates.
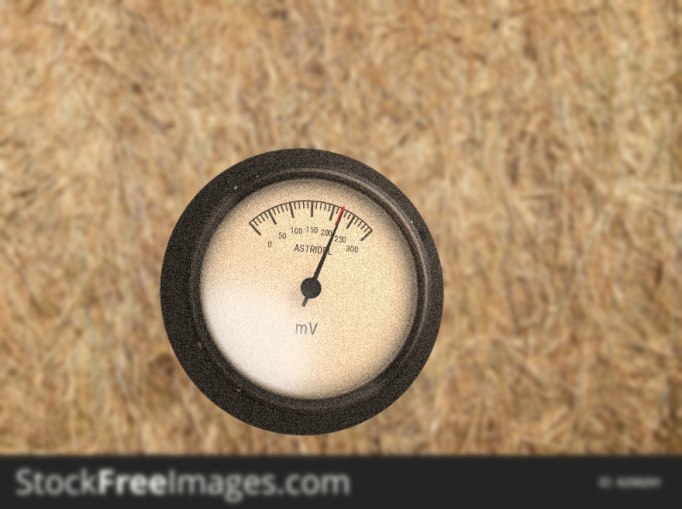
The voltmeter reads 220 mV
